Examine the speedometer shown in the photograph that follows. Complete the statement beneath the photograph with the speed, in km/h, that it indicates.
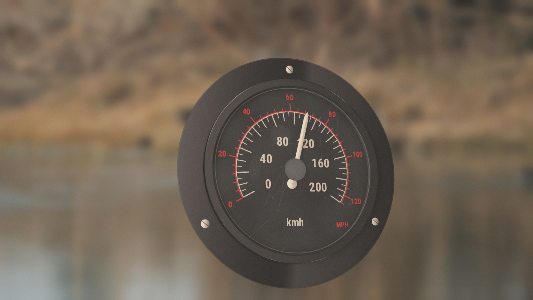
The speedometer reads 110 km/h
